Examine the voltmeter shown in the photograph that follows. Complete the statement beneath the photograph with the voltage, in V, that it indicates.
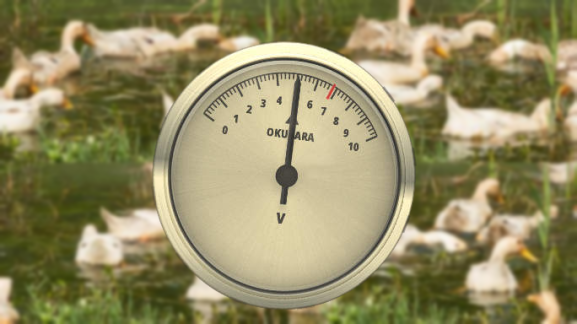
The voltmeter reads 5 V
